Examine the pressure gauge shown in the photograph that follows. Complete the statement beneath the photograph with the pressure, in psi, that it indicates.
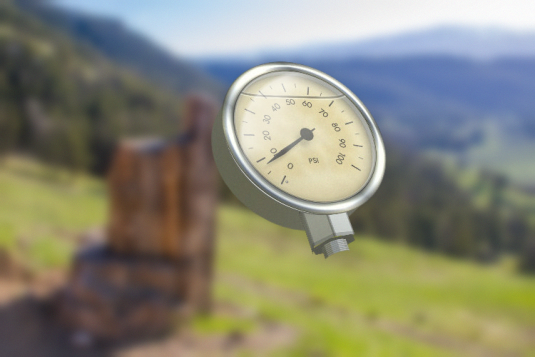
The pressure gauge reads 7.5 psi
